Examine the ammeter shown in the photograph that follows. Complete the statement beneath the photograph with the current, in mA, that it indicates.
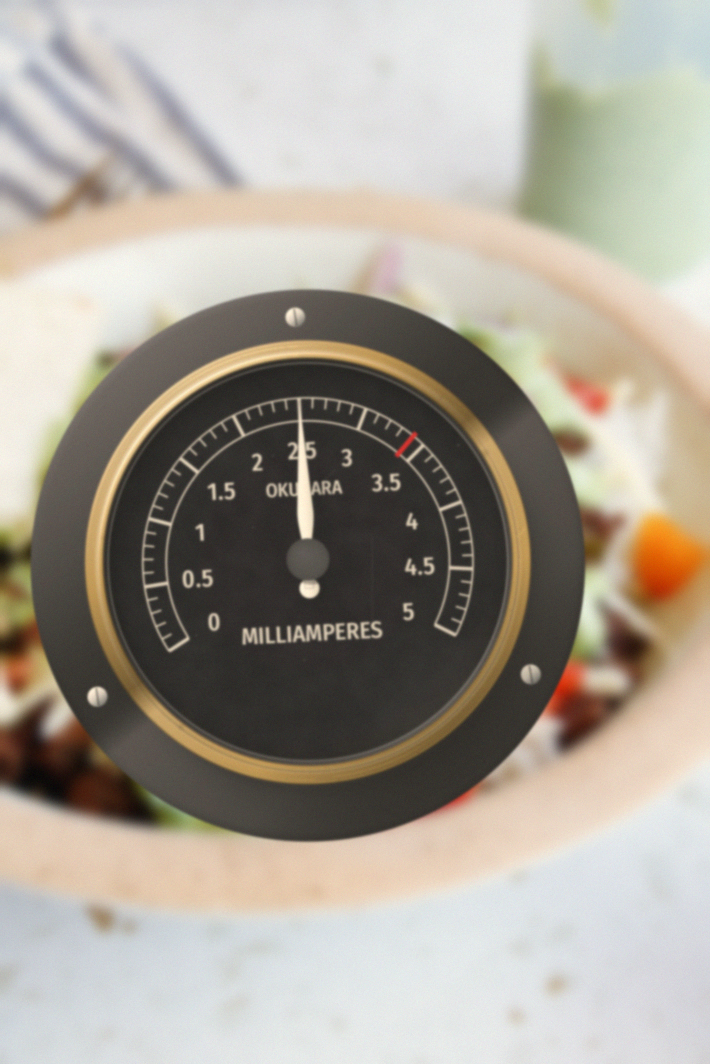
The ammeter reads 2.5 mA
